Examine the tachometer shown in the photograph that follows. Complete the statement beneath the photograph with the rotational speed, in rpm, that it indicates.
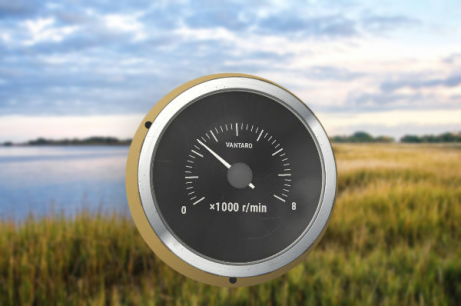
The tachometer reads 2400 rpm
